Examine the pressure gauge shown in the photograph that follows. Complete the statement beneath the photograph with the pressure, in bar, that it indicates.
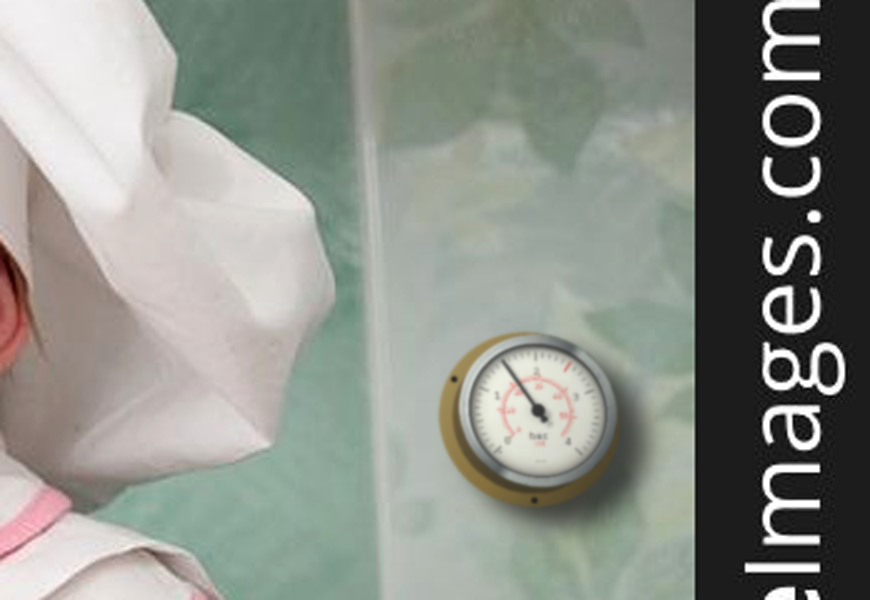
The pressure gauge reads 1.5 bar
